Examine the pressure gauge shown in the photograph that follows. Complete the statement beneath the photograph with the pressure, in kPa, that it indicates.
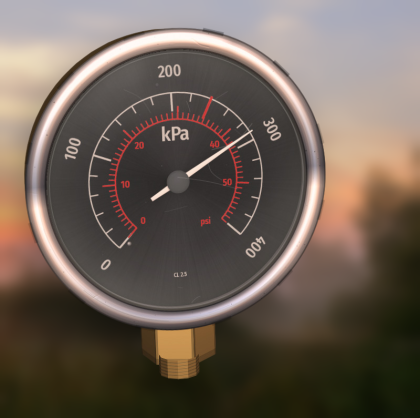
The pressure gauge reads 290 kPa
